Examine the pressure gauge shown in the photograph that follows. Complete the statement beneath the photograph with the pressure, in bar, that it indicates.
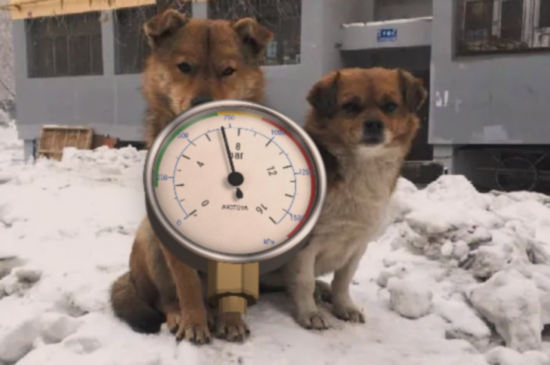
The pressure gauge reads 7 bar
